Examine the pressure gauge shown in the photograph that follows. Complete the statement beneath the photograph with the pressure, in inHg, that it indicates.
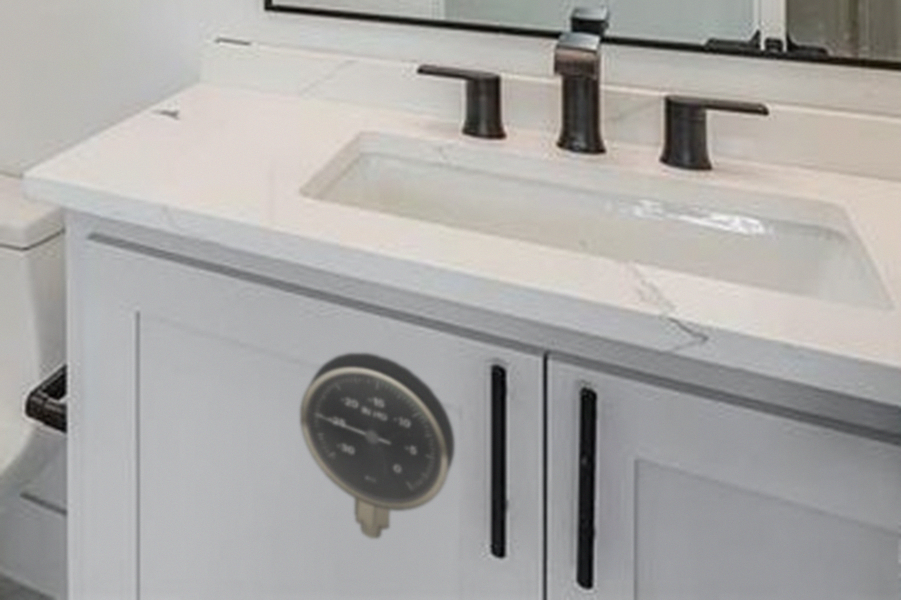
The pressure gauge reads -25 inHg
